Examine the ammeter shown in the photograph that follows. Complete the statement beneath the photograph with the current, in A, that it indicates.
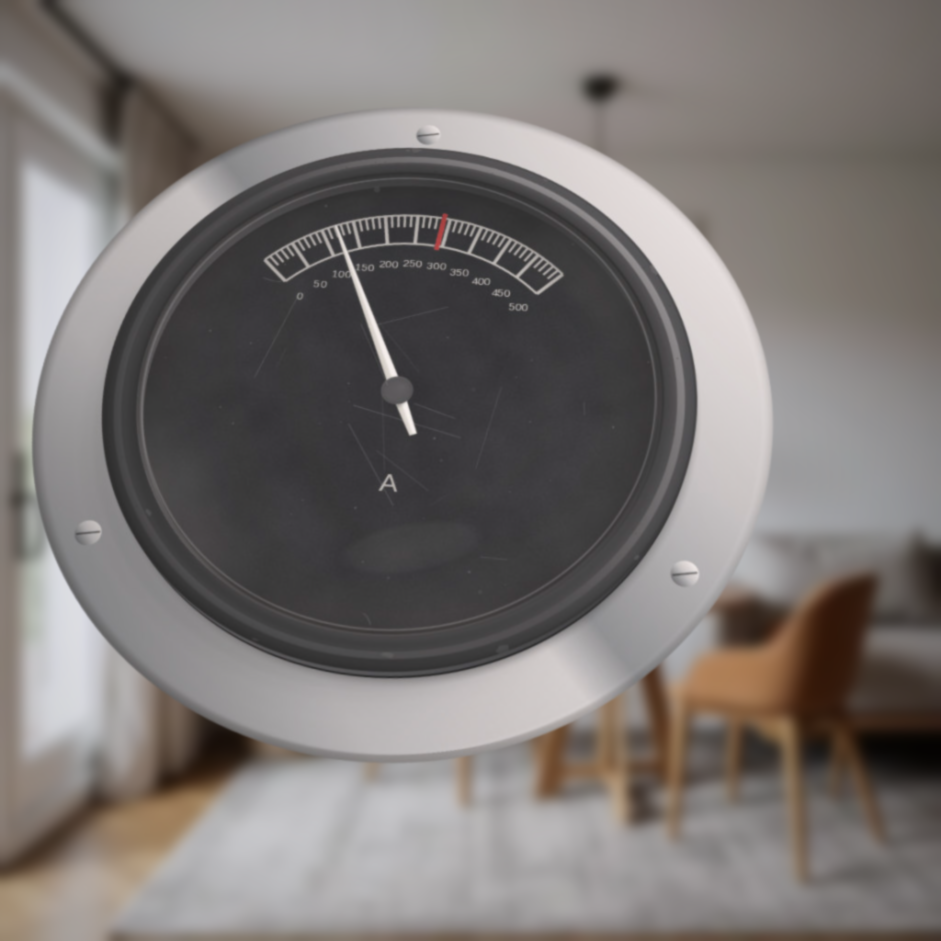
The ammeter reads 120 A
